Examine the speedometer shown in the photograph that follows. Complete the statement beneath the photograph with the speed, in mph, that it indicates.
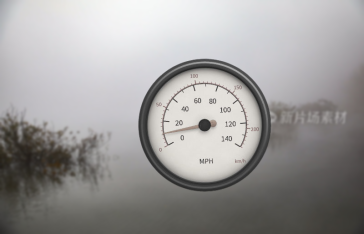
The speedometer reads 10 mph
